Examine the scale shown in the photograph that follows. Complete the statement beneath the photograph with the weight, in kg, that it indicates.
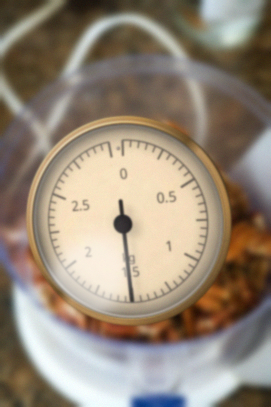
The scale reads 1.5 kg
